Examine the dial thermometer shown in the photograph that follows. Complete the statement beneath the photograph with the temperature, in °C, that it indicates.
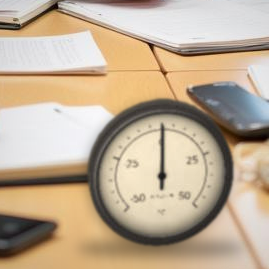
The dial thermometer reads 0 °C
